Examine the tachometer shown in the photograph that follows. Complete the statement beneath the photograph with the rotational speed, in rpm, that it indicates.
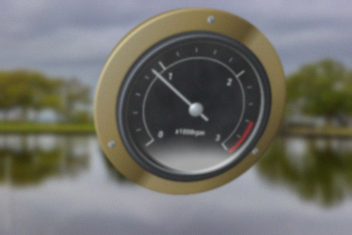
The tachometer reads 900 rpm
